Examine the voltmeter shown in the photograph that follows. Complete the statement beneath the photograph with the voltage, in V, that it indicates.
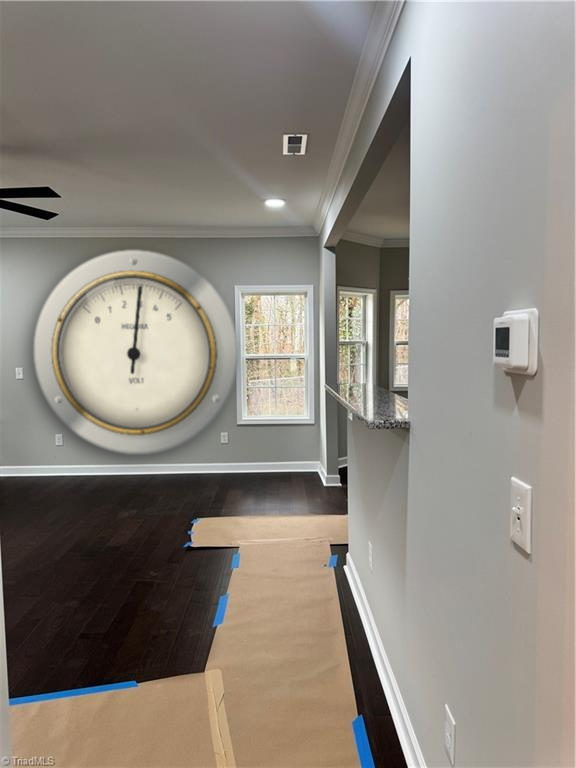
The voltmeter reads 3 V
